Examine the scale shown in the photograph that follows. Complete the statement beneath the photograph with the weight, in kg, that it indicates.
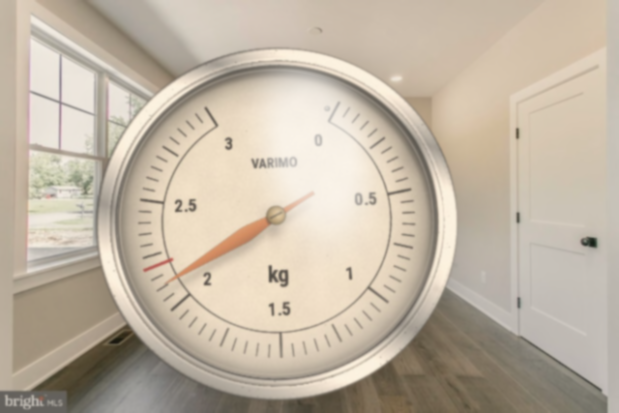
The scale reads 2.1 kg
